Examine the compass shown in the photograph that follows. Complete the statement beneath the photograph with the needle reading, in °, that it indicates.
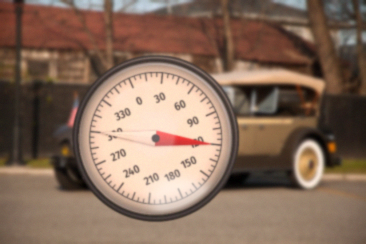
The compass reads 120 °
